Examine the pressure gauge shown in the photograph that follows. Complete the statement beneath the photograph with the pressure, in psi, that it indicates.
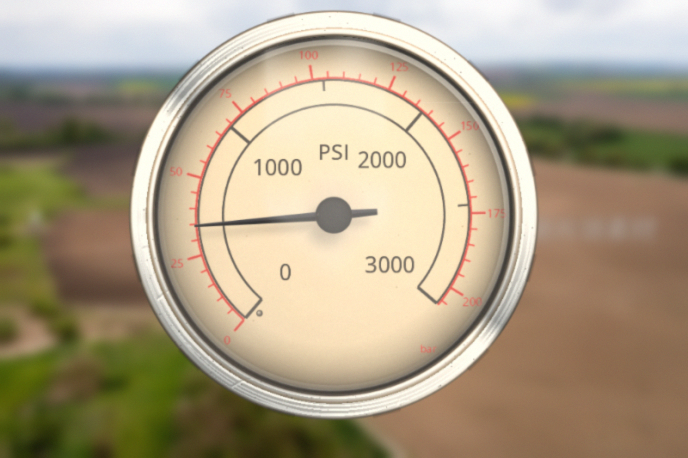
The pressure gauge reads 500 psi
